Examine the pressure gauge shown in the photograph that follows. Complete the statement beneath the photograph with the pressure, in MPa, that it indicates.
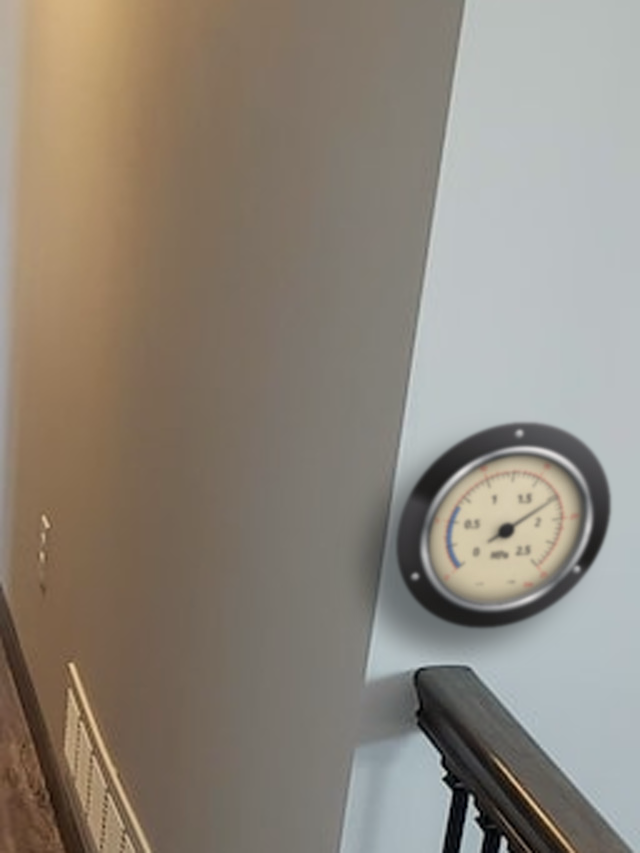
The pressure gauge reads 1.75 MPa
